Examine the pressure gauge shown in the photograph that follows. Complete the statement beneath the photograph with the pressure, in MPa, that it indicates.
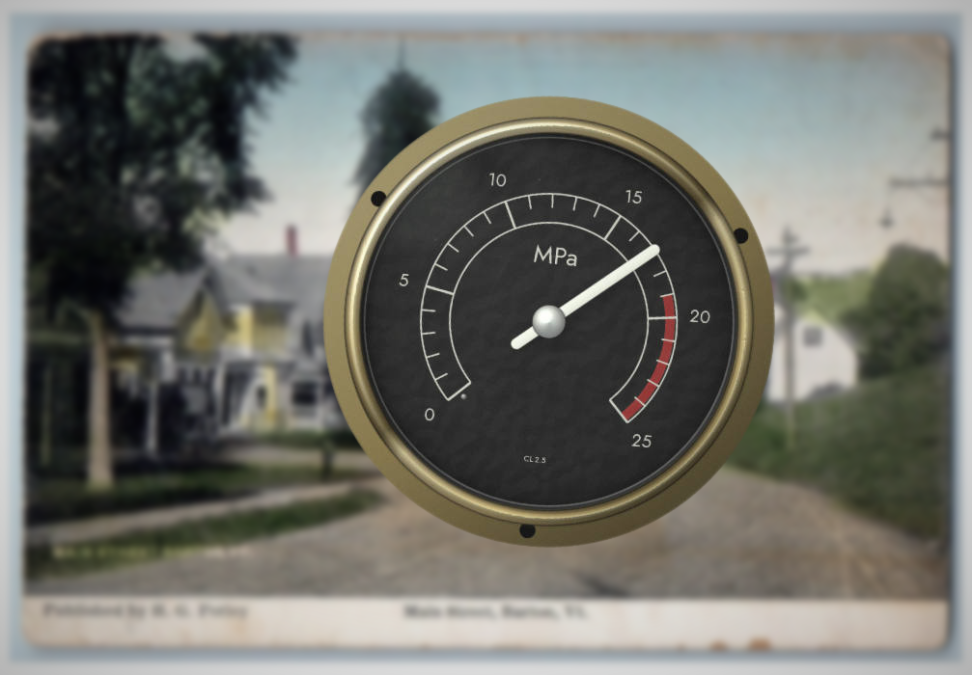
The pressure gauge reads 17 MPa
